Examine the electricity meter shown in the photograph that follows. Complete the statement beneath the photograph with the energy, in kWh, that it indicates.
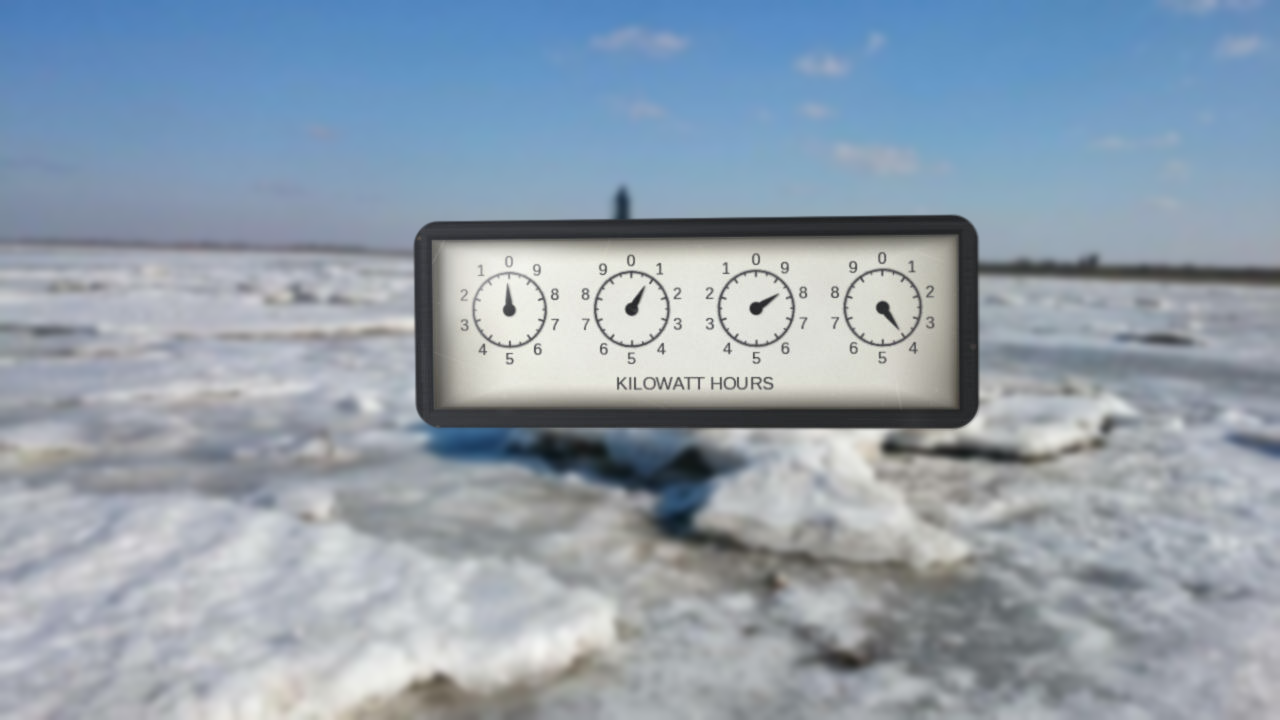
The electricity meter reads 84 kWh
